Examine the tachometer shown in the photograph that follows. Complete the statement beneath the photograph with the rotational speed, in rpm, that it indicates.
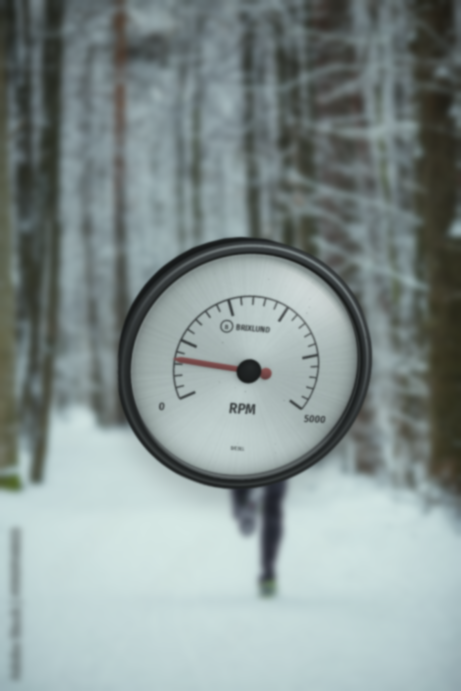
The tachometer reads 700 rpm
